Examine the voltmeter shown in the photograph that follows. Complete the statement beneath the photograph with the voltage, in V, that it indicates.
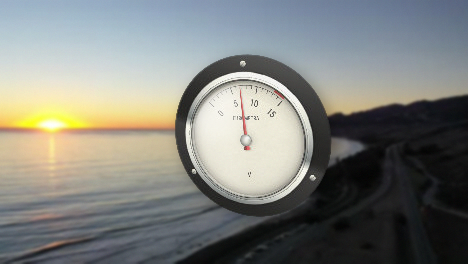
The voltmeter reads 7 V
